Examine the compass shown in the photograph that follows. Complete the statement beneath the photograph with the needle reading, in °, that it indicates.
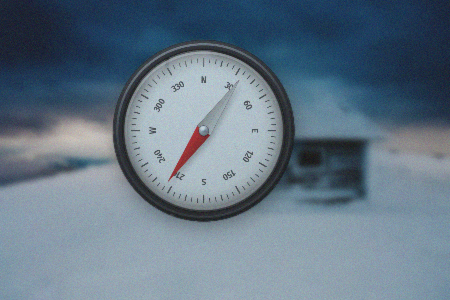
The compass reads 215 °
